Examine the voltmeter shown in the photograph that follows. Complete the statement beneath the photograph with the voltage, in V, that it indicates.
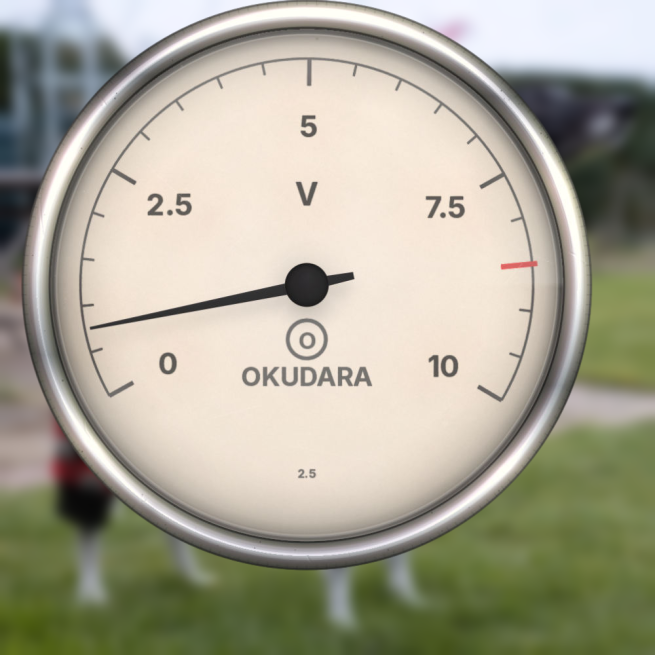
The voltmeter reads 0.75 V
